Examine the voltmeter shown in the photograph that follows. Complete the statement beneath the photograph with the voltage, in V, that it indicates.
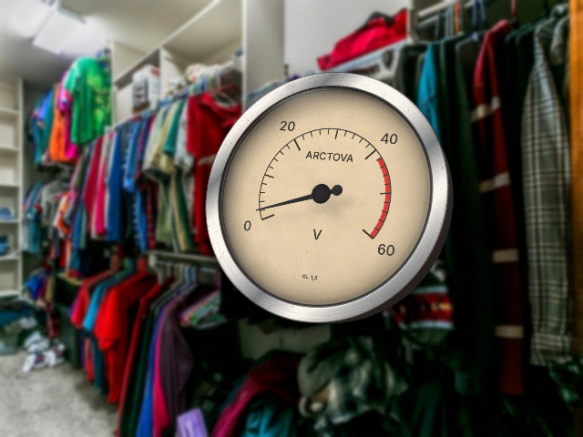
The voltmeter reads 2 V
